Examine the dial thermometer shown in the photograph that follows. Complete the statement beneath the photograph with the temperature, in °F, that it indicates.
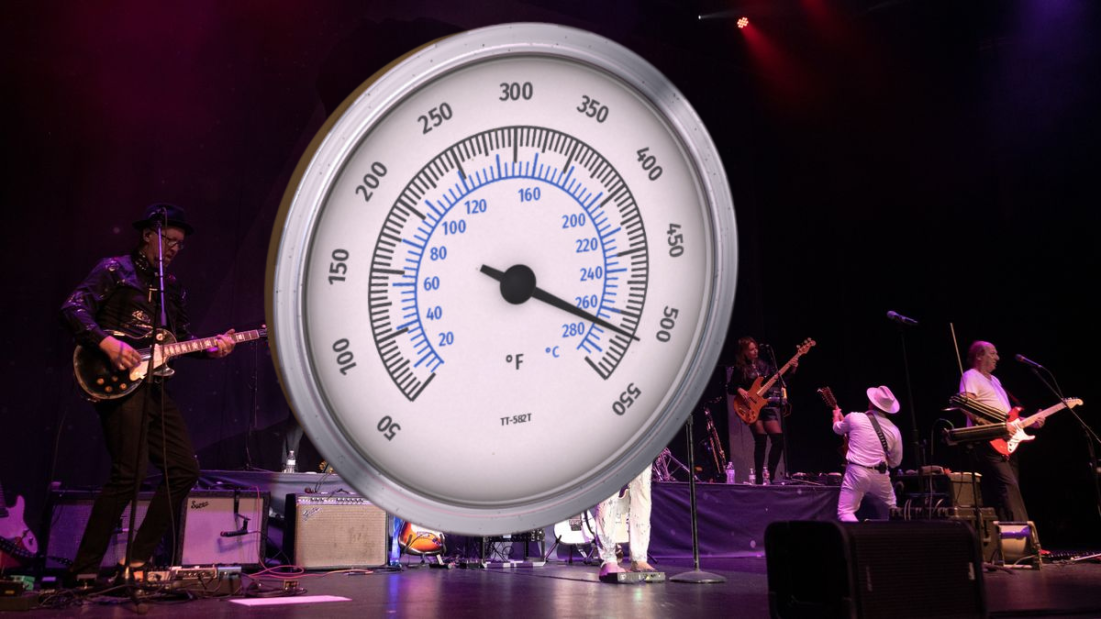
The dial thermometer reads 515 °F
